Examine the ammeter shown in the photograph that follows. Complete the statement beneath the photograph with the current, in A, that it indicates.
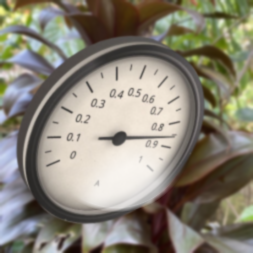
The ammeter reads 0.85 A
